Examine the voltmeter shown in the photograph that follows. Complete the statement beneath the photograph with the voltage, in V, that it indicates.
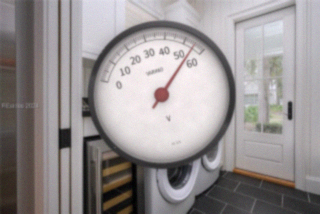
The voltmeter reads 55 V
